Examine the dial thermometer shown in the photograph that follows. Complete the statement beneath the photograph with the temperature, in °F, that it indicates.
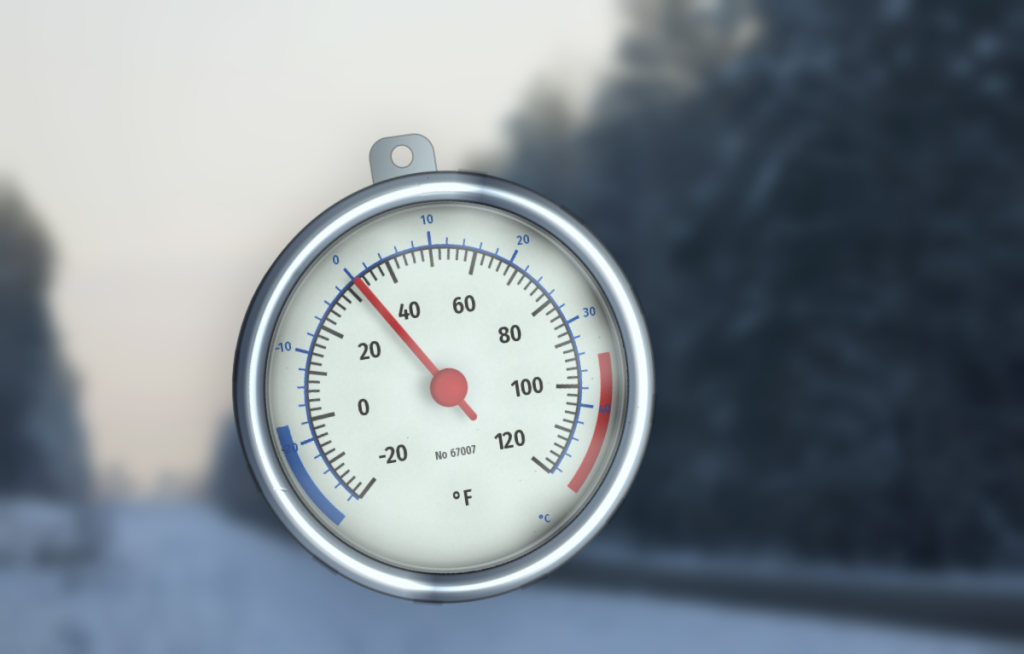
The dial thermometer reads 32 °F
